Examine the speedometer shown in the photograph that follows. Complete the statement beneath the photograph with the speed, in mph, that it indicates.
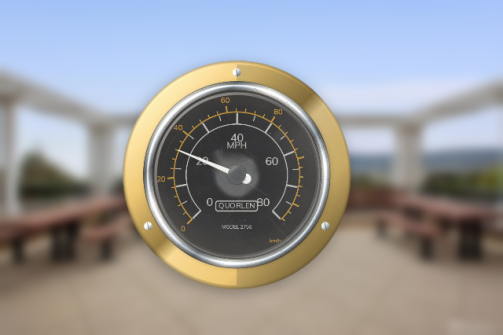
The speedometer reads 20 mph
